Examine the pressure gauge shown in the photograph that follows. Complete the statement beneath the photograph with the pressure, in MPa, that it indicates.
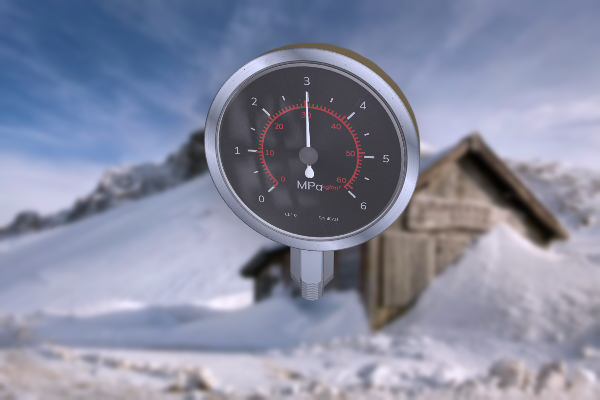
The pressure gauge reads 3 MPa
